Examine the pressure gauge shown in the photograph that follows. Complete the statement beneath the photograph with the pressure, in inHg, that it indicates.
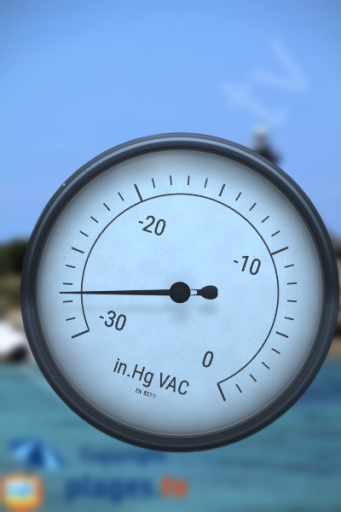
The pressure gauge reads -27.5 inHg
